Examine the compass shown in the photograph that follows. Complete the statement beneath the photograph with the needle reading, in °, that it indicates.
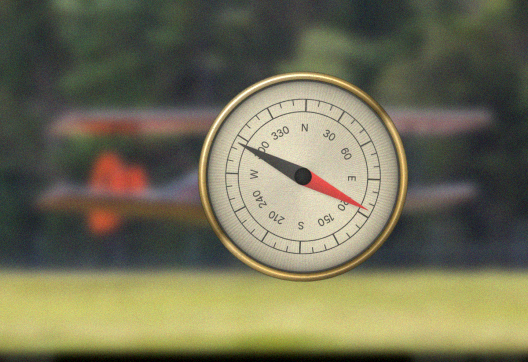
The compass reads 115 °
